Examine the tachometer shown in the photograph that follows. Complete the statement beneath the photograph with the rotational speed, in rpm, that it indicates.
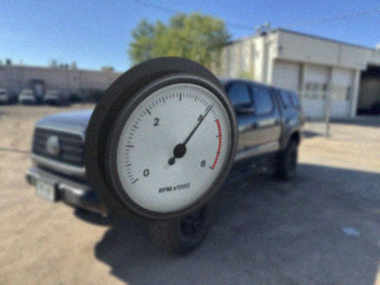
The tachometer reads 4000 rpm
